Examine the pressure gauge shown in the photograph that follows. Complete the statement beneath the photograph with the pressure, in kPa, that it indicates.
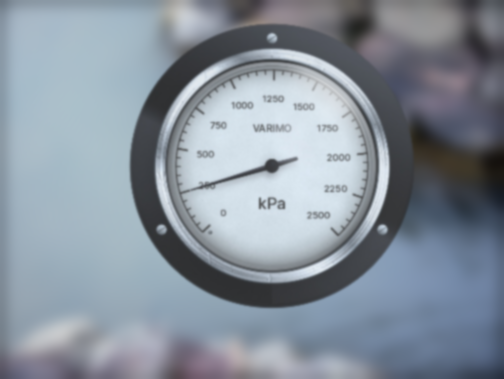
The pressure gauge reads 250 kPa
